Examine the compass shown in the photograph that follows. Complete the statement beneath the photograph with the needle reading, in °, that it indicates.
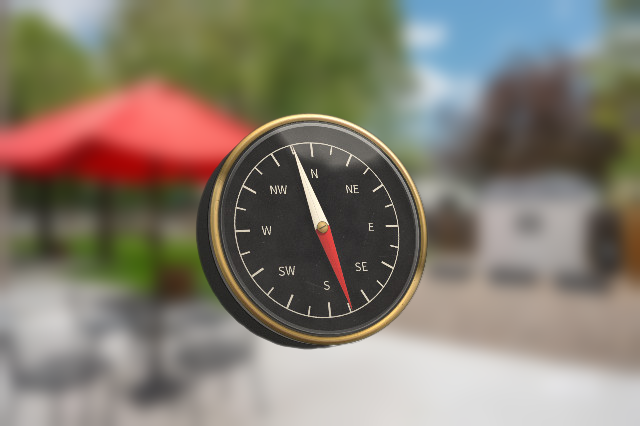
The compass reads 165 °
